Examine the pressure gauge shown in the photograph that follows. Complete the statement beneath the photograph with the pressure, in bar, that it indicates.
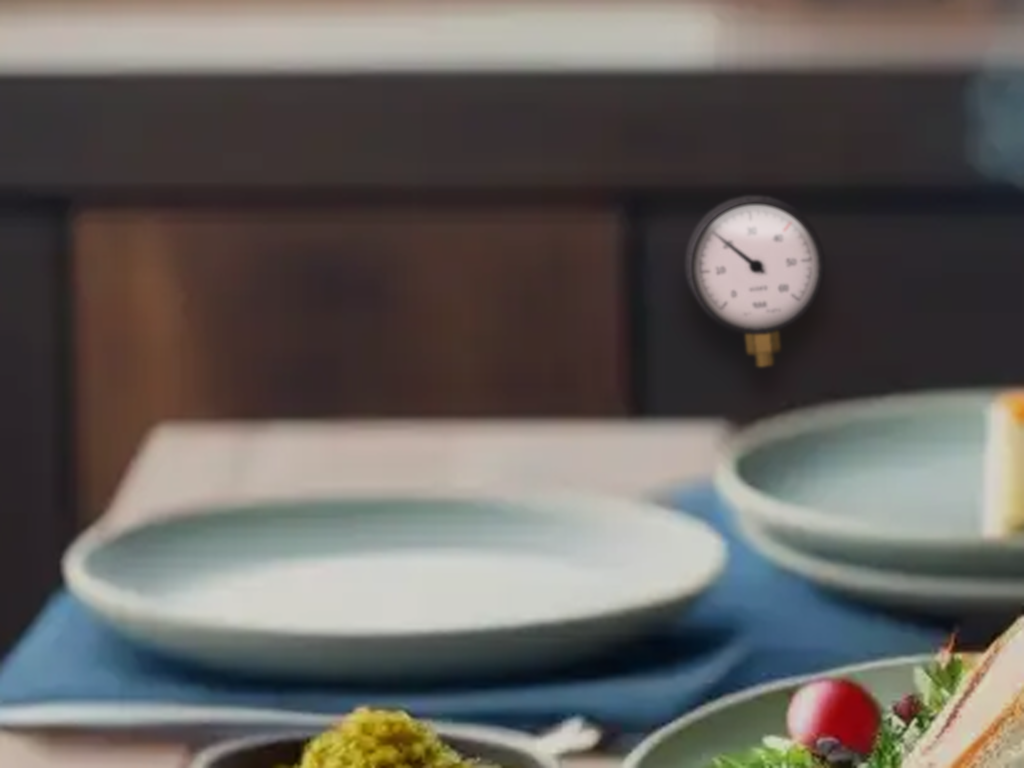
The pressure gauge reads 20 bar
